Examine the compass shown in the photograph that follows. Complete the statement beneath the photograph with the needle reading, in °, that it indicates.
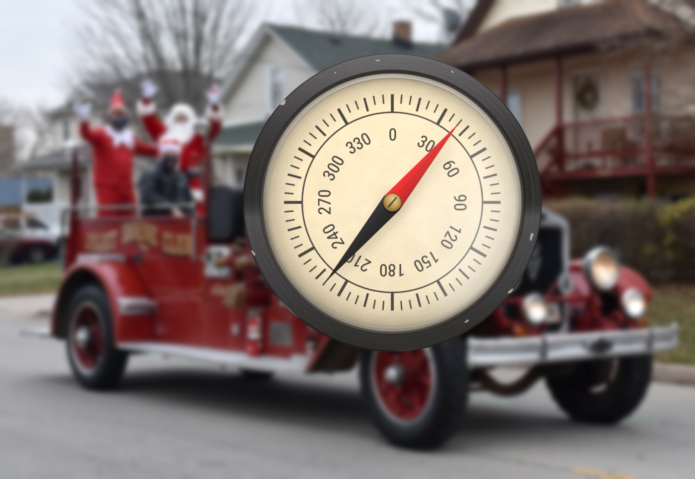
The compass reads 40 °
